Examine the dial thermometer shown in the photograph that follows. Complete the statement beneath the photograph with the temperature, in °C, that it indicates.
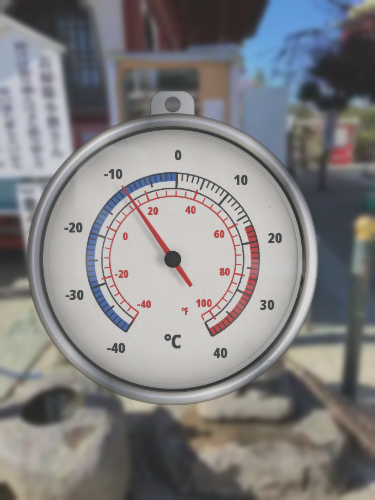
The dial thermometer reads -10 °C
